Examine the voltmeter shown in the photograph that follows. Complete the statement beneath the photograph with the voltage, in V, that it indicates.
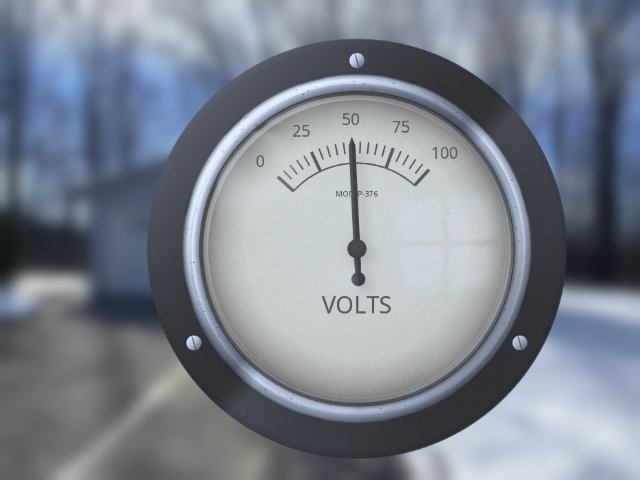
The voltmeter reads 50 V
